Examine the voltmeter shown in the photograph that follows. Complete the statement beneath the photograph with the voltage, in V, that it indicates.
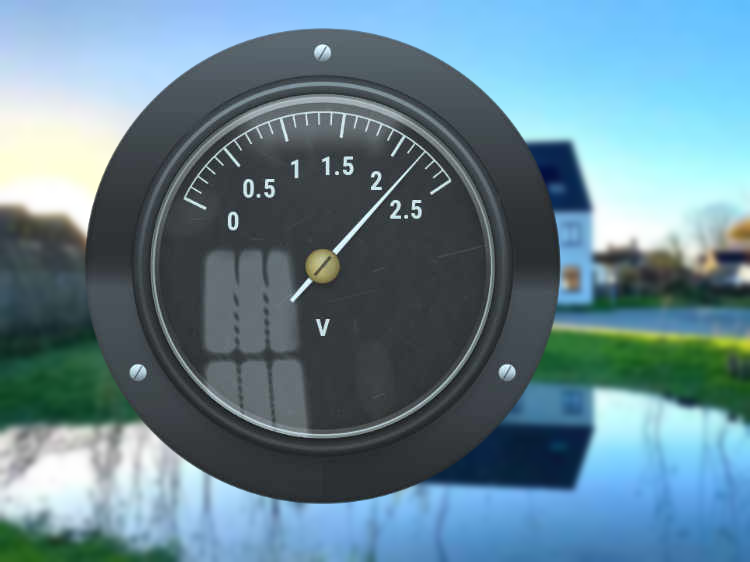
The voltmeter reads 2.2 V
